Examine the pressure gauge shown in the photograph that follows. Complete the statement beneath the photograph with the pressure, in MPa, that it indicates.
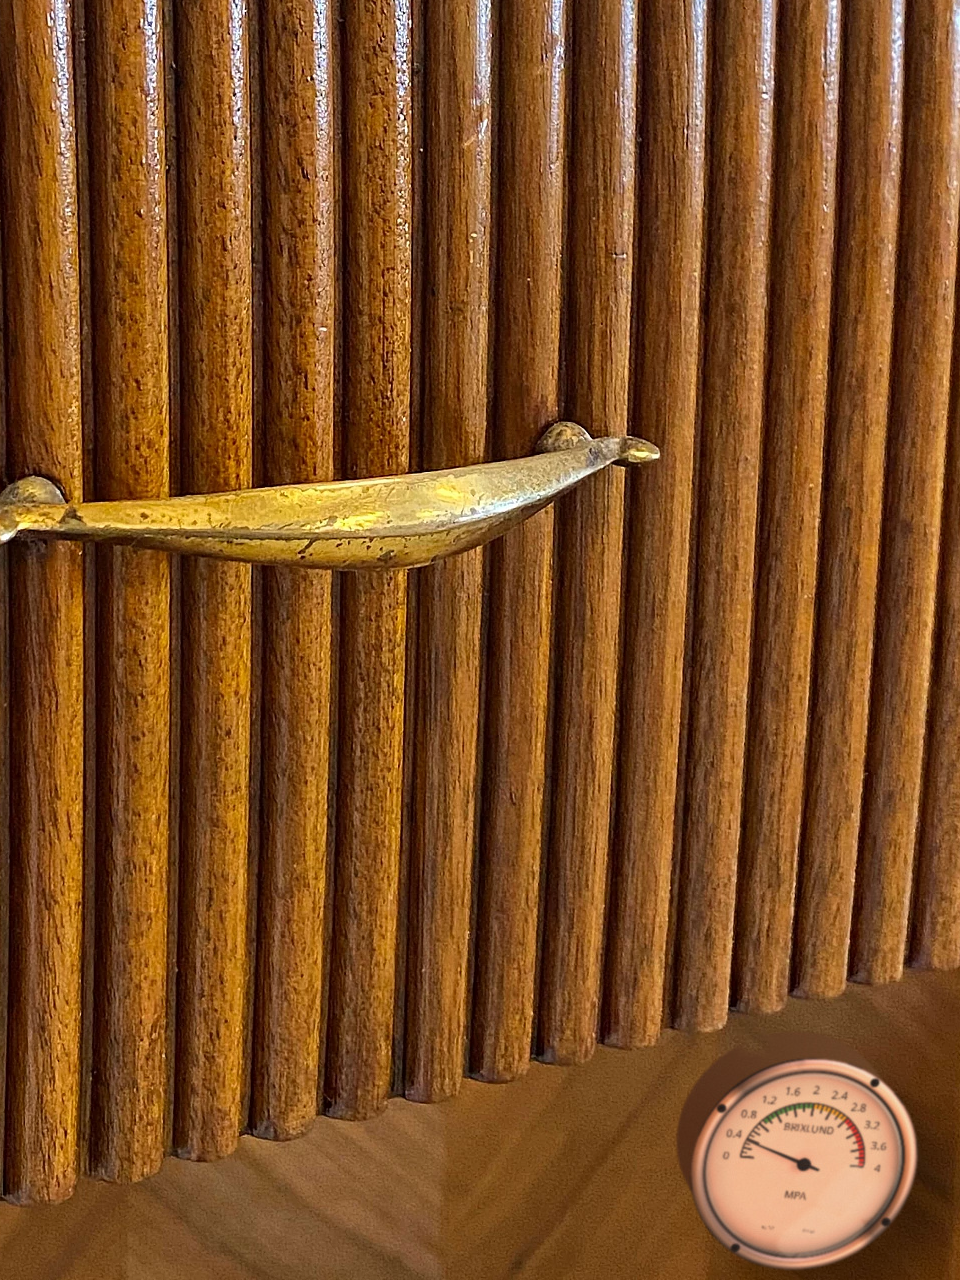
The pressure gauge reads 0.4 MPa
